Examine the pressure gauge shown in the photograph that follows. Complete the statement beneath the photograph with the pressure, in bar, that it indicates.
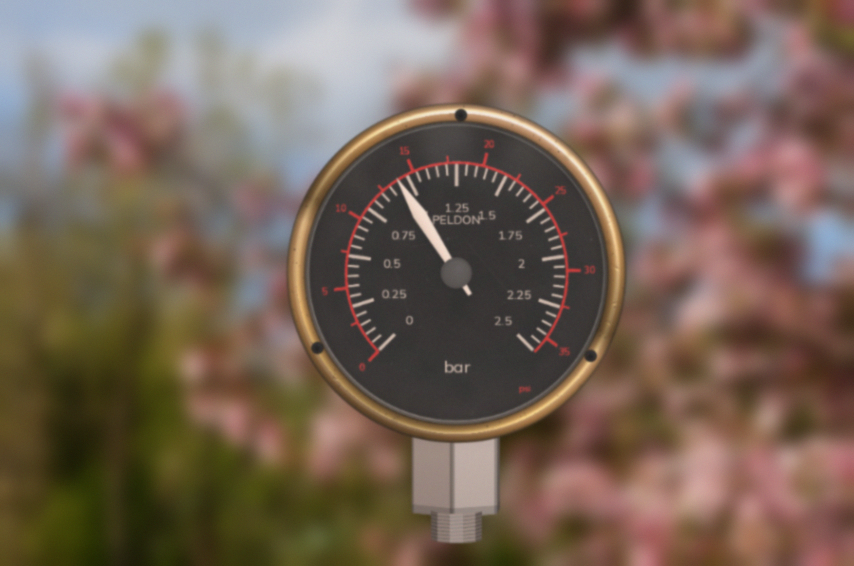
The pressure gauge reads 0.95 bar
